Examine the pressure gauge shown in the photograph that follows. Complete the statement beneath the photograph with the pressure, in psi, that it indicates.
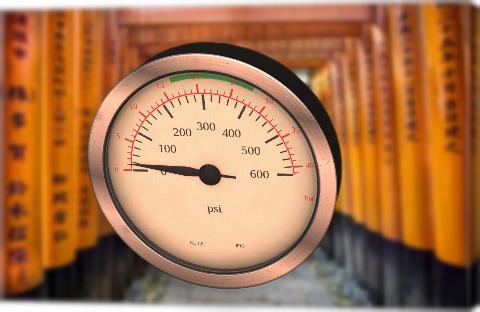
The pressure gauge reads 20 psi
